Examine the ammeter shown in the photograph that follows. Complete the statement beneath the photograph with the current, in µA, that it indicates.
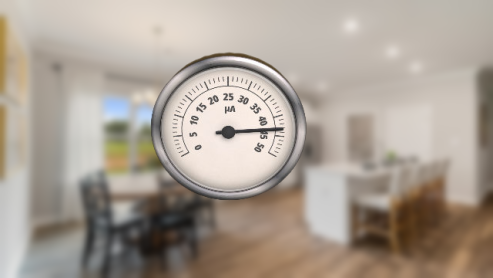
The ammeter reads 43 µA
